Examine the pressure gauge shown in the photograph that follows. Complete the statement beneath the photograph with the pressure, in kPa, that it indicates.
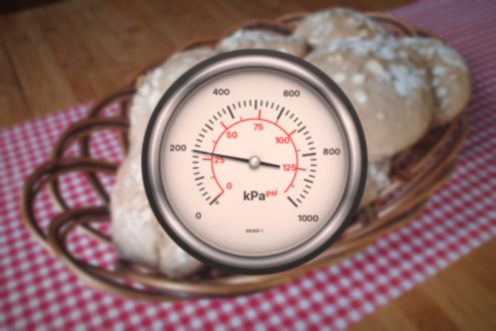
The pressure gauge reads 200 kPa
